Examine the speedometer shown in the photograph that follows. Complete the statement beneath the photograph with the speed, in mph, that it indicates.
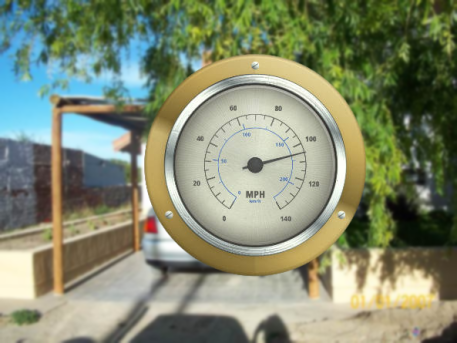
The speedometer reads 105 mph
